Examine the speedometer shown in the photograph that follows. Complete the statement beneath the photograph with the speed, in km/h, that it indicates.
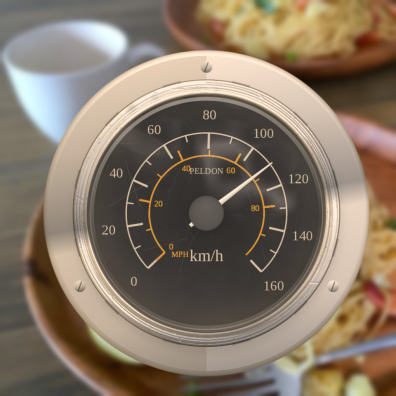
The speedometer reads 110 km/h
